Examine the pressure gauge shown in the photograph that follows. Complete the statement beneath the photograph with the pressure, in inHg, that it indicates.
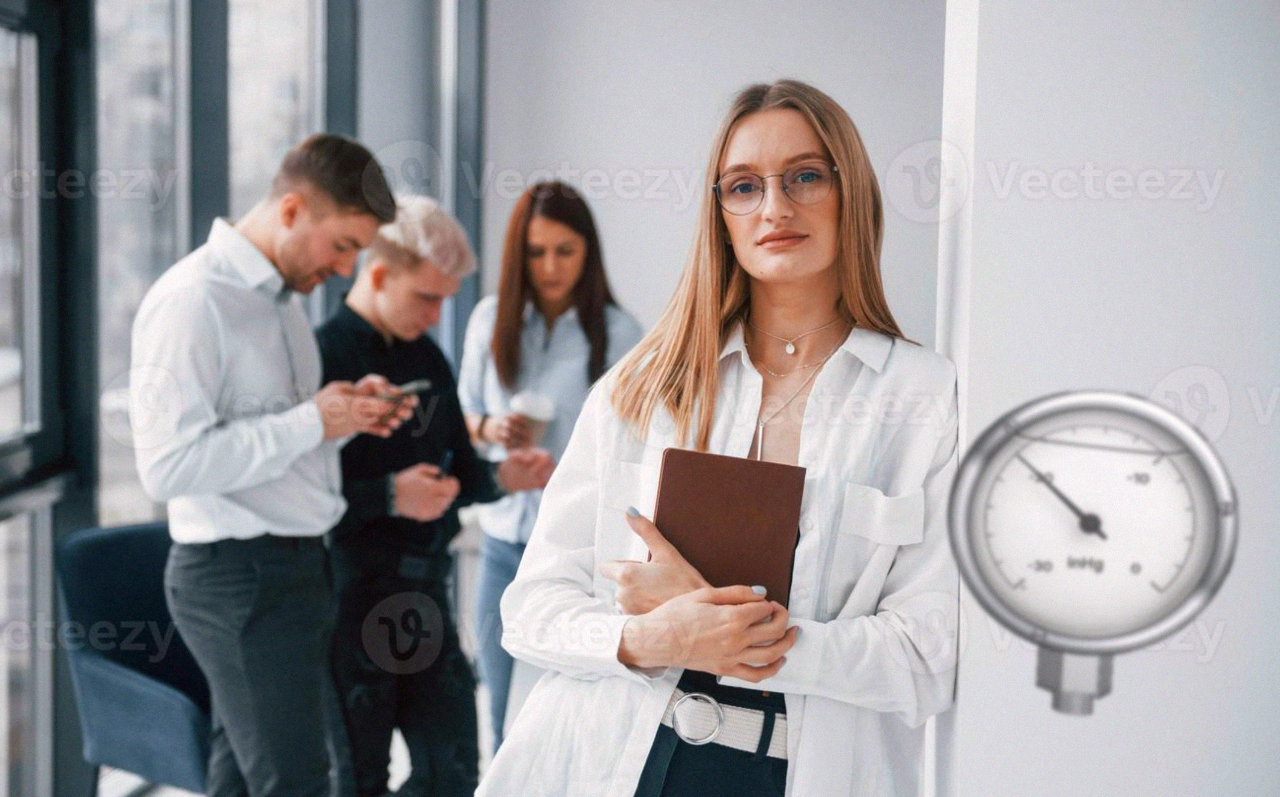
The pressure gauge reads -20 inHg
